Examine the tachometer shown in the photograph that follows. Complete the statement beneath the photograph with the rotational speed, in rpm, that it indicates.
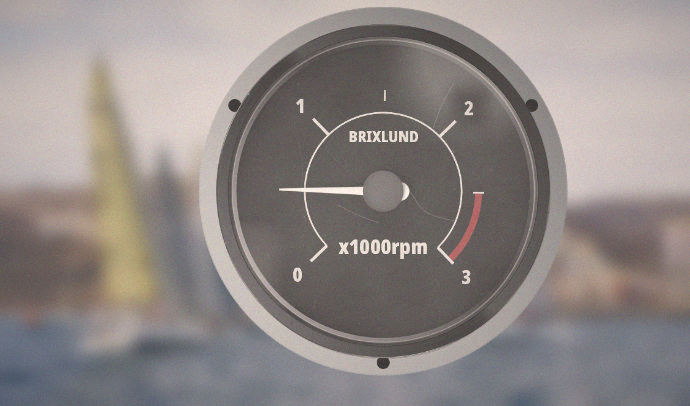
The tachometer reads 500 rpm
